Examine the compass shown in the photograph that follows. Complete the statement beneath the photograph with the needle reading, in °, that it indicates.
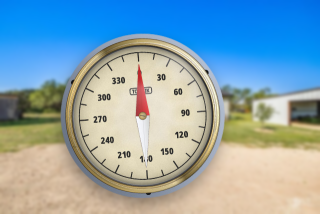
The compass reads 0 °
